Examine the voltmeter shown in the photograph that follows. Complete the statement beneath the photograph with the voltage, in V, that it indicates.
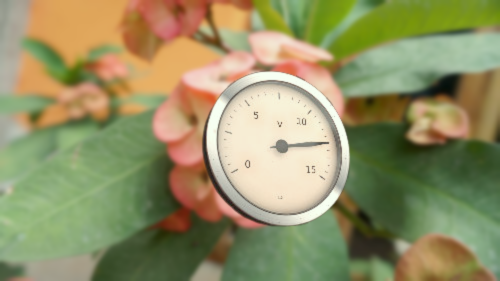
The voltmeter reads 12.5 V
